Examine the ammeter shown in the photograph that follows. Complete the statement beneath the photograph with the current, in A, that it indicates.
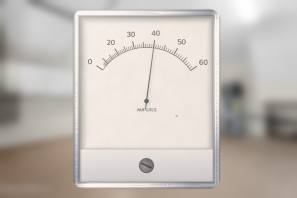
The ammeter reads 40 A
